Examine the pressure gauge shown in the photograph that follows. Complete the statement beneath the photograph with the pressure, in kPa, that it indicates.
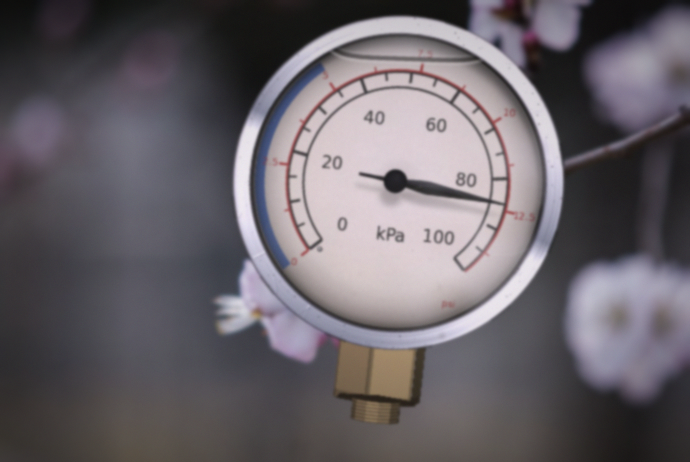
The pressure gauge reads 85 kPa
